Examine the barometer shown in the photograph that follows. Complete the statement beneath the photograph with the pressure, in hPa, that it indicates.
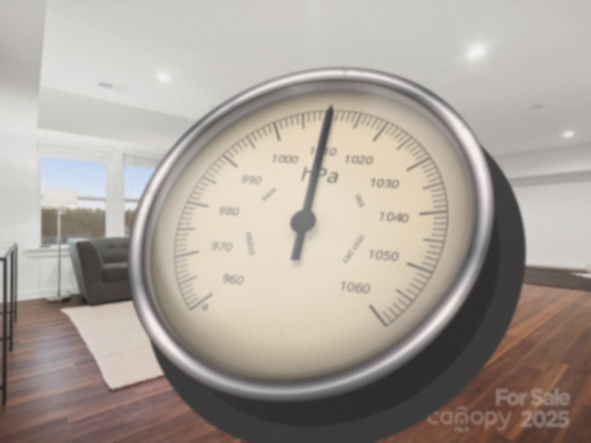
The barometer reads 1010 hPa
